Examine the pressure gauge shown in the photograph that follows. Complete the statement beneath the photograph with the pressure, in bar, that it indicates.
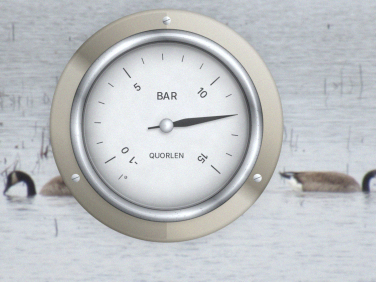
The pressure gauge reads 12 bar
